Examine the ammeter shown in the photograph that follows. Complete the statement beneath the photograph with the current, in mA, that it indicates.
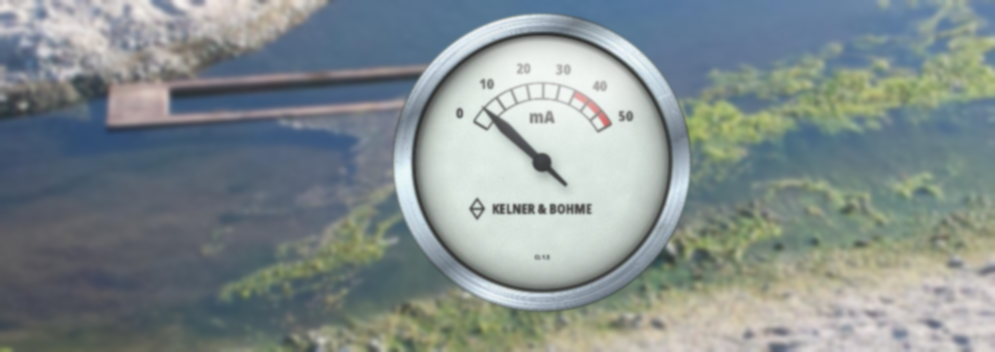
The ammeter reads 5 mA
